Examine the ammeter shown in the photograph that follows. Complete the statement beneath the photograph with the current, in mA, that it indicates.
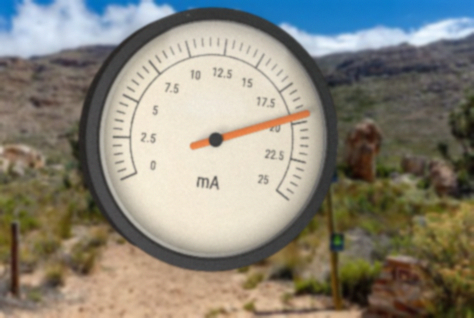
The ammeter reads 19.5 mA
